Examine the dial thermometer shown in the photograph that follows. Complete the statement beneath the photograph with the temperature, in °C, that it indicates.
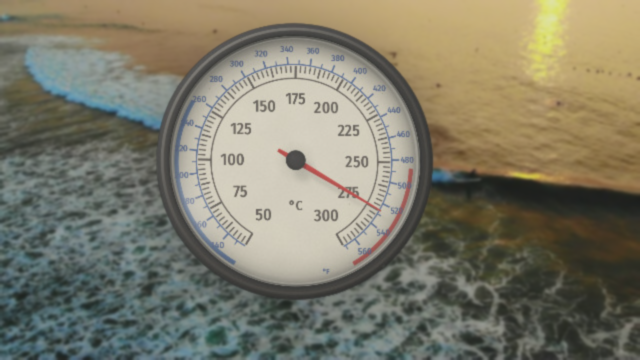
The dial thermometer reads 275 °C
